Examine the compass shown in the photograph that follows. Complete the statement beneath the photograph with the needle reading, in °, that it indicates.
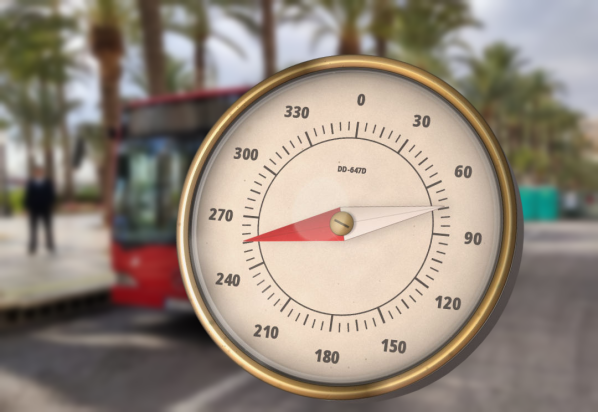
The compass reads 255 °
